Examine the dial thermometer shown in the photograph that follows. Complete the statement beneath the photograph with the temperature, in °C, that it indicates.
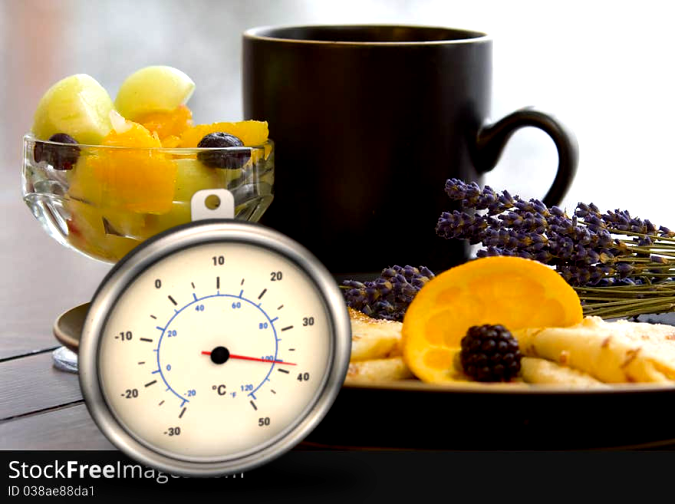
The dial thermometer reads 37.5 °C
